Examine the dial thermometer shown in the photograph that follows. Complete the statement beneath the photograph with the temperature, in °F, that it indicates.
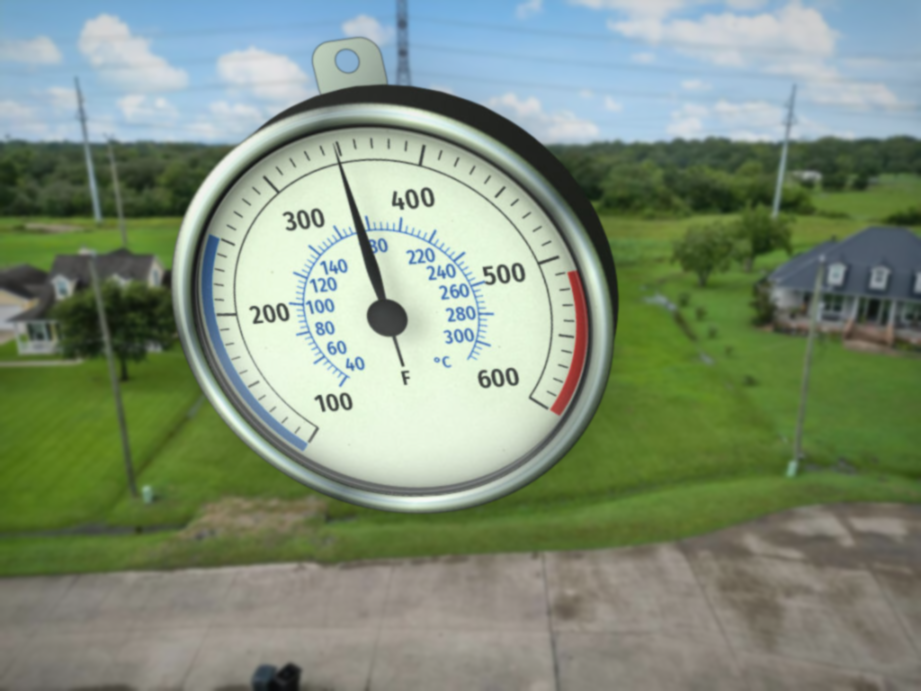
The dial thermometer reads 350 °F
